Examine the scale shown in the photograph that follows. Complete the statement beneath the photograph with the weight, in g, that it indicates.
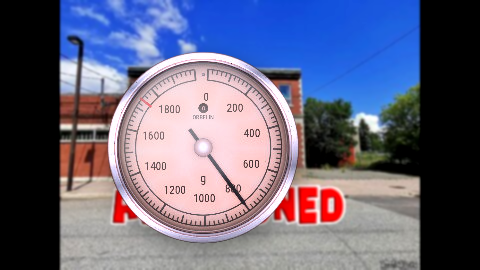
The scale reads 800 g
